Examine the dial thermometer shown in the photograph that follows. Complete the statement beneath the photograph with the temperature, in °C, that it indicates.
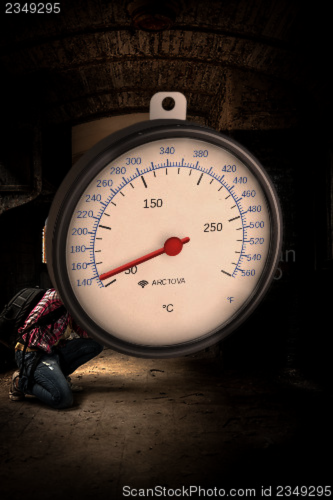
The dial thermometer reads 60 °C
